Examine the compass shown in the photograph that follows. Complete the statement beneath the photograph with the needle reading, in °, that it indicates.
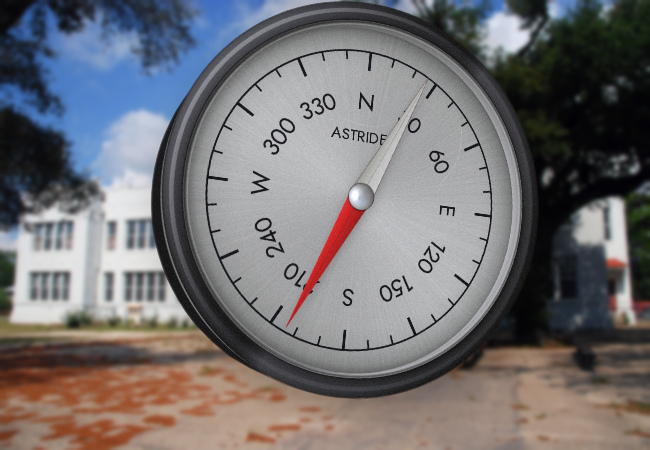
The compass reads 205 °
